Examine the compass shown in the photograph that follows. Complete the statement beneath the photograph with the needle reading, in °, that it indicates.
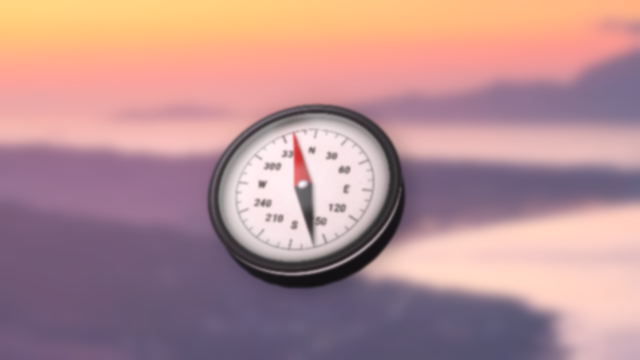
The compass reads 340 °
